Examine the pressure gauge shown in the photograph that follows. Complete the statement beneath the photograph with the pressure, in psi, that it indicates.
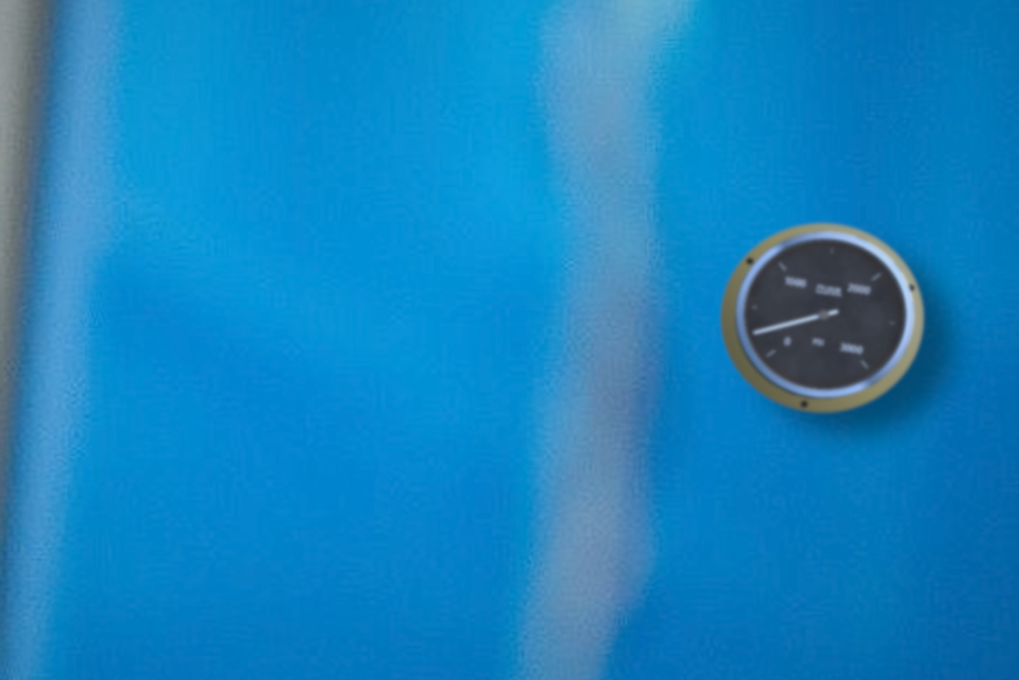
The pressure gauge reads 250 psi
